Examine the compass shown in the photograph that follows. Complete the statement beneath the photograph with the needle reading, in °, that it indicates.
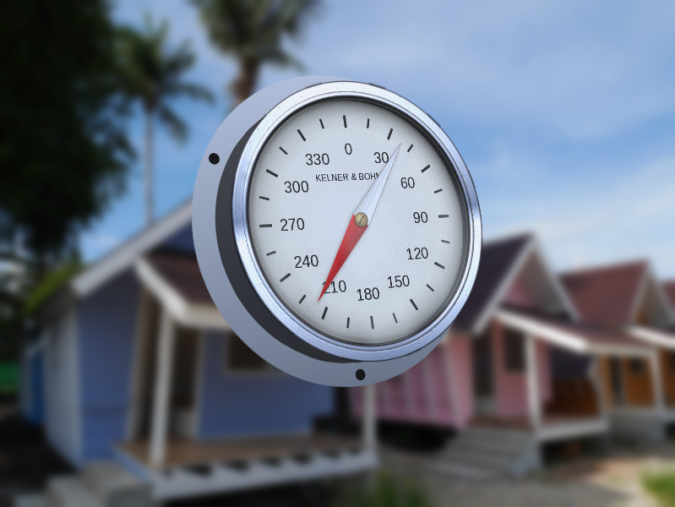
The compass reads 217.5 °
